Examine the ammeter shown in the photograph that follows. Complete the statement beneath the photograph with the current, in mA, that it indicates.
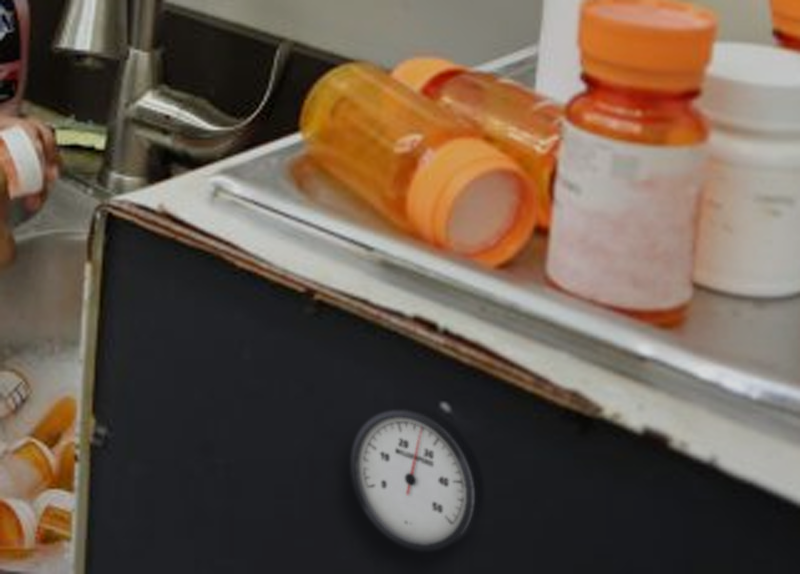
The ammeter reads 26 mA
